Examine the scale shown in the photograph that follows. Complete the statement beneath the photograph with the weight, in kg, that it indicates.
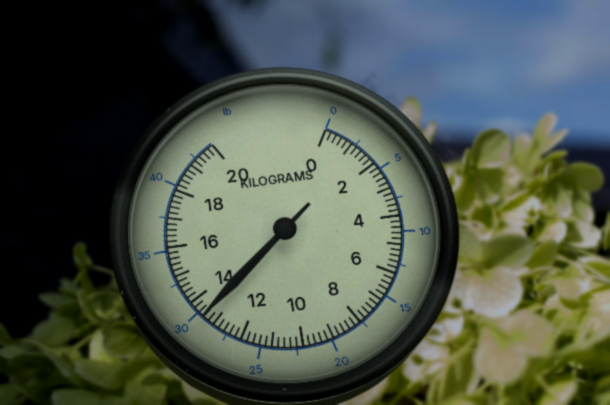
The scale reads 13.4 kg
